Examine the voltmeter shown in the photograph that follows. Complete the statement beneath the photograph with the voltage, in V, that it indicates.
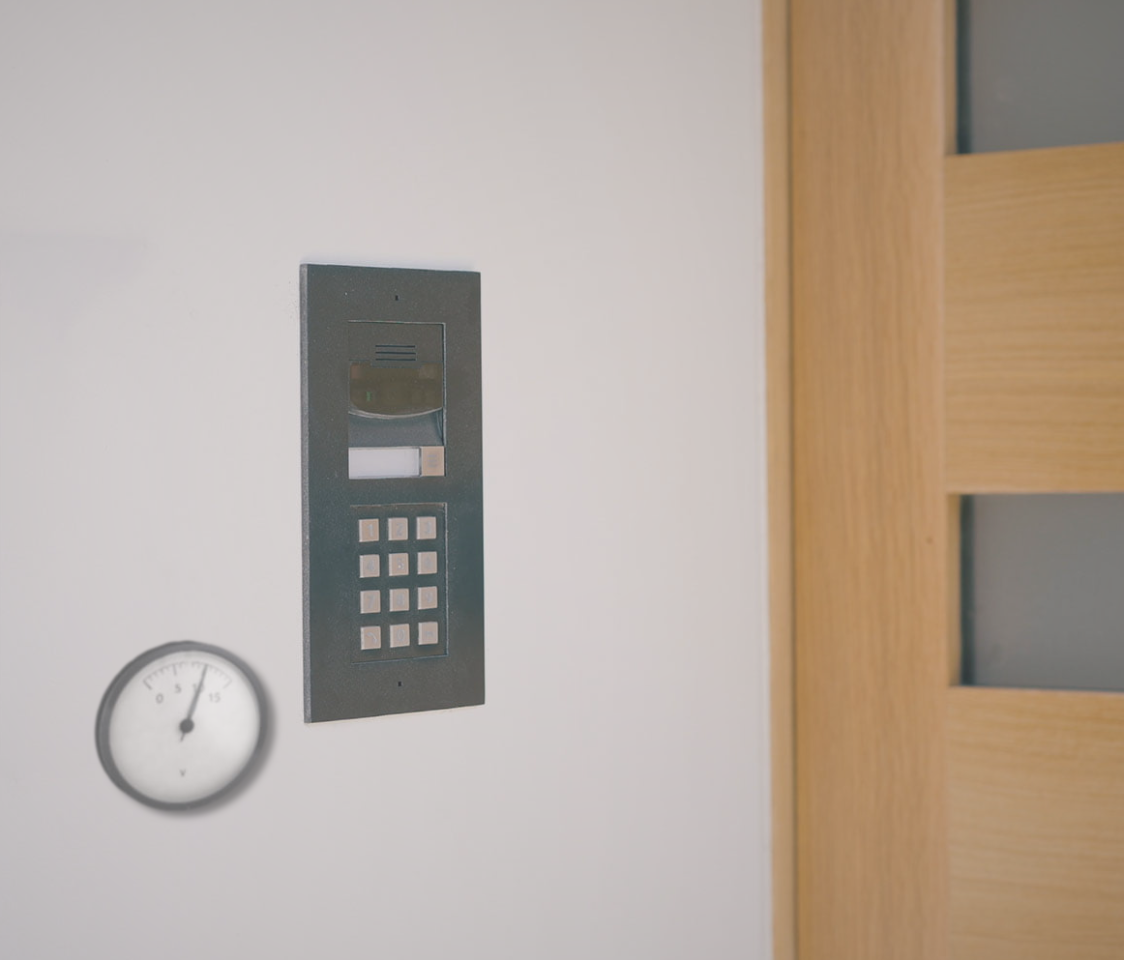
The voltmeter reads 10 V
